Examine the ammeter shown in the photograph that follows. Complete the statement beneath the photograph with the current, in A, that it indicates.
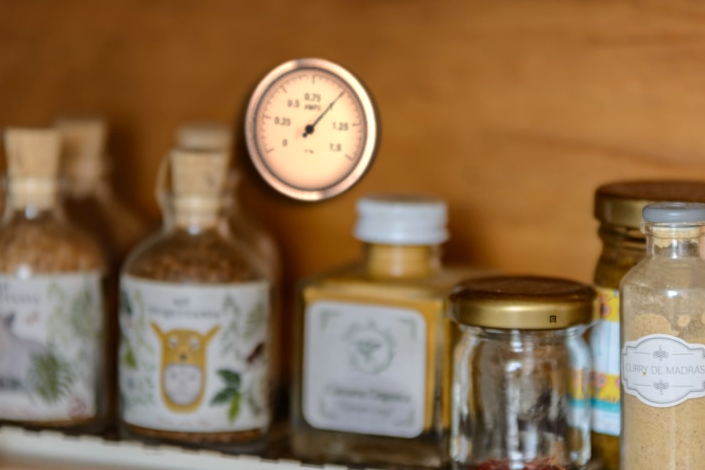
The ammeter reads 1 A
